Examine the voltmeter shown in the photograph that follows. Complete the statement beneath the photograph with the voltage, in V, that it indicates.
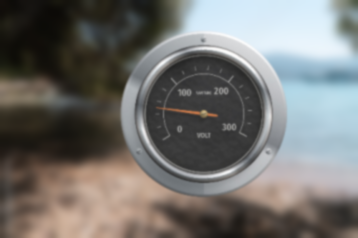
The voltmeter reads 50 V
